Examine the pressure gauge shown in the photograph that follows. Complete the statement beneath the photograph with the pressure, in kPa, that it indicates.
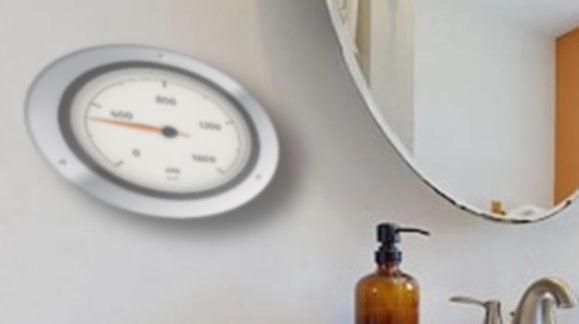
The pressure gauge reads 300 kPa
